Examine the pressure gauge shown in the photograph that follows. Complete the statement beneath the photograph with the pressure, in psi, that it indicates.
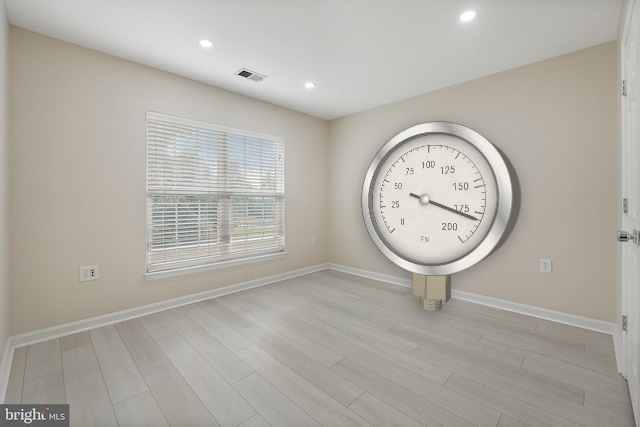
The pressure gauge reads 180 psi
